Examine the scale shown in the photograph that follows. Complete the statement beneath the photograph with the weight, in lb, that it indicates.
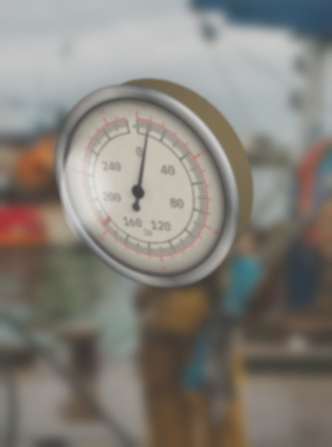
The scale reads 10 lb
